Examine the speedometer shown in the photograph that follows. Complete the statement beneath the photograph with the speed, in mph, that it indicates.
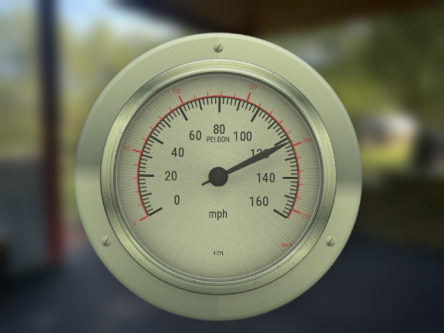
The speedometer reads 122 mph
